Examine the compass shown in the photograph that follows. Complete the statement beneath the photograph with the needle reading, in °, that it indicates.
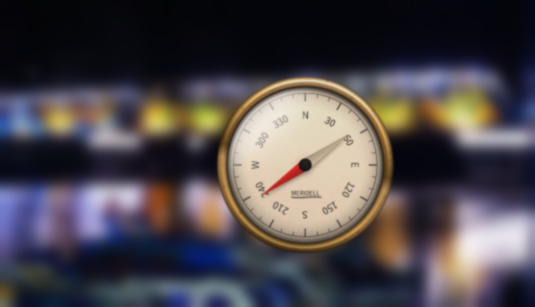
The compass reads 235 °
